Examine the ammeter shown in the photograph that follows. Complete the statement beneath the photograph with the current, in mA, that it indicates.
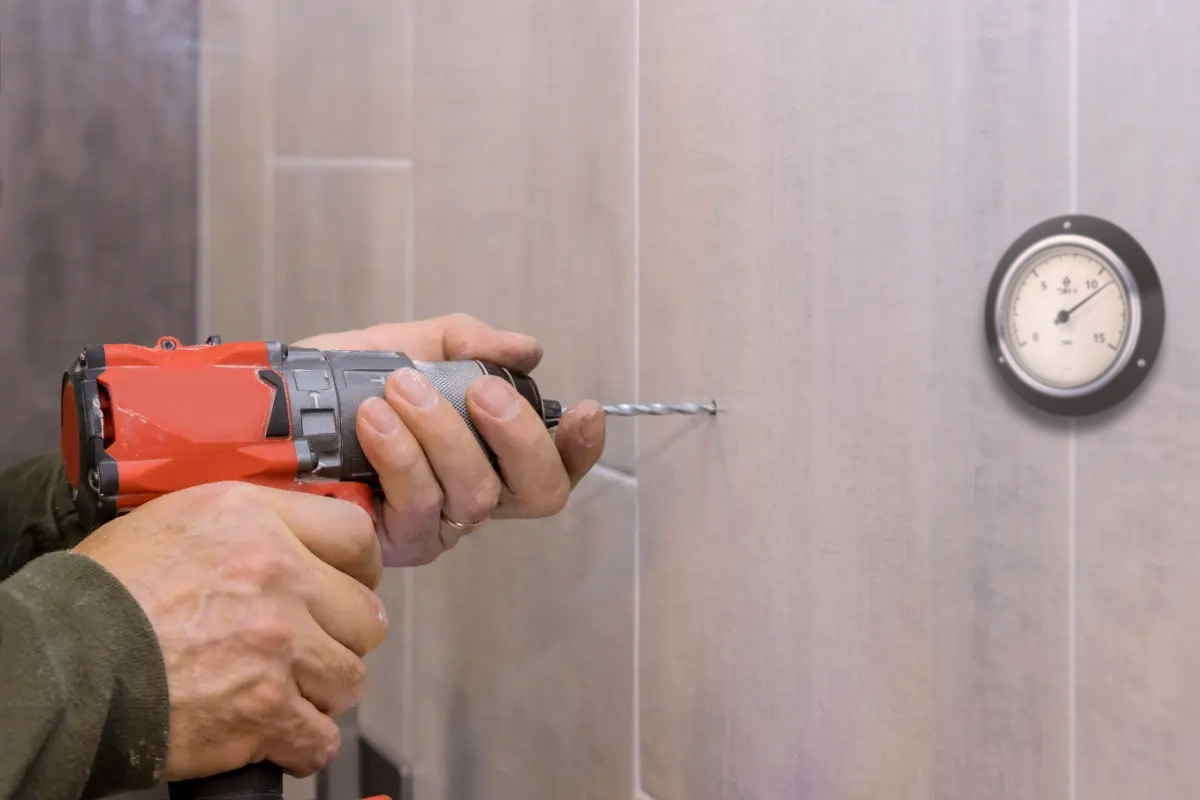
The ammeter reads 11 mA
